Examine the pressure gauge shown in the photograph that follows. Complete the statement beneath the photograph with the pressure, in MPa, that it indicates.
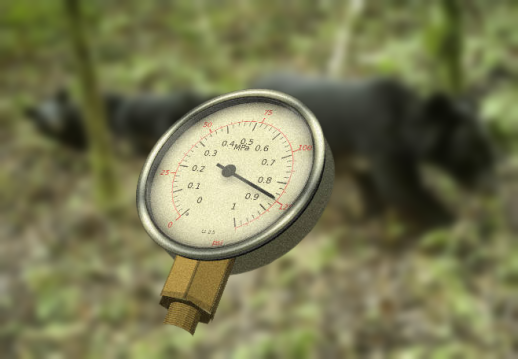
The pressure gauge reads 0.86 MPa
